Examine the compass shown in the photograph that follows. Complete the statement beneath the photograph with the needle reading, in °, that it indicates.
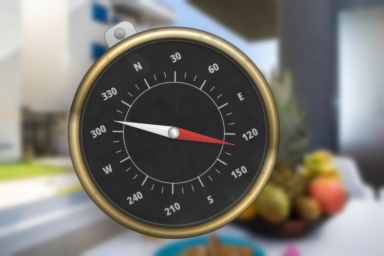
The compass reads 130 °
